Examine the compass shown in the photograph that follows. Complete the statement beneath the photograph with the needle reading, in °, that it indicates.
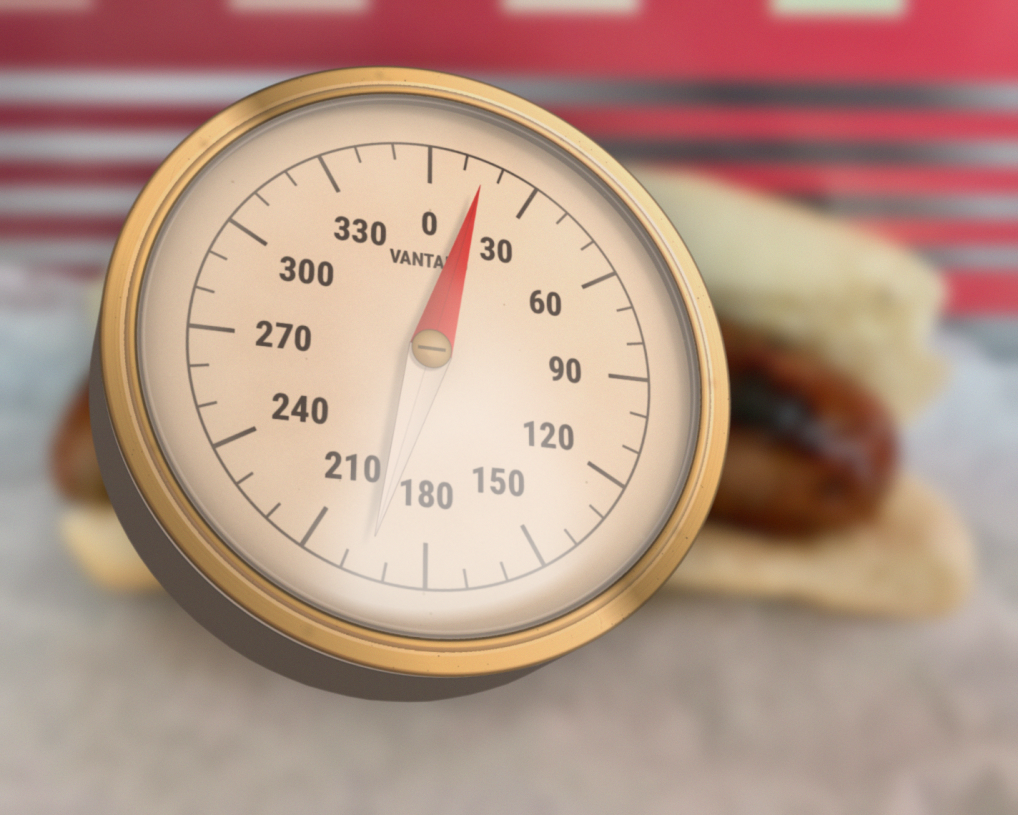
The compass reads 15 °
